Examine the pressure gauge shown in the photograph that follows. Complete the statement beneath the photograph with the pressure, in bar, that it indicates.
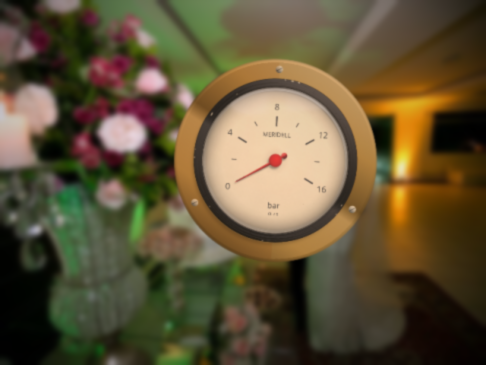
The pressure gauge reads 0 bar
